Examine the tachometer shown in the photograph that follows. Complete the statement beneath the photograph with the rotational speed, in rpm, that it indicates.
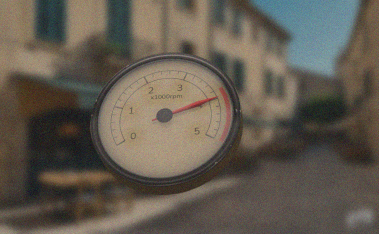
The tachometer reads 4000 rpm
